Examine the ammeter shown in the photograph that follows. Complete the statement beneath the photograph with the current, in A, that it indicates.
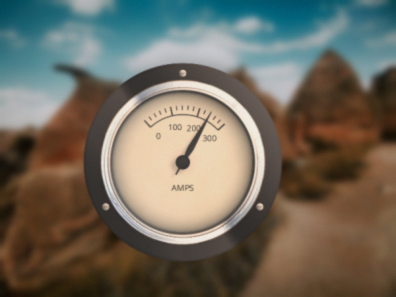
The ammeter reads 240 A
